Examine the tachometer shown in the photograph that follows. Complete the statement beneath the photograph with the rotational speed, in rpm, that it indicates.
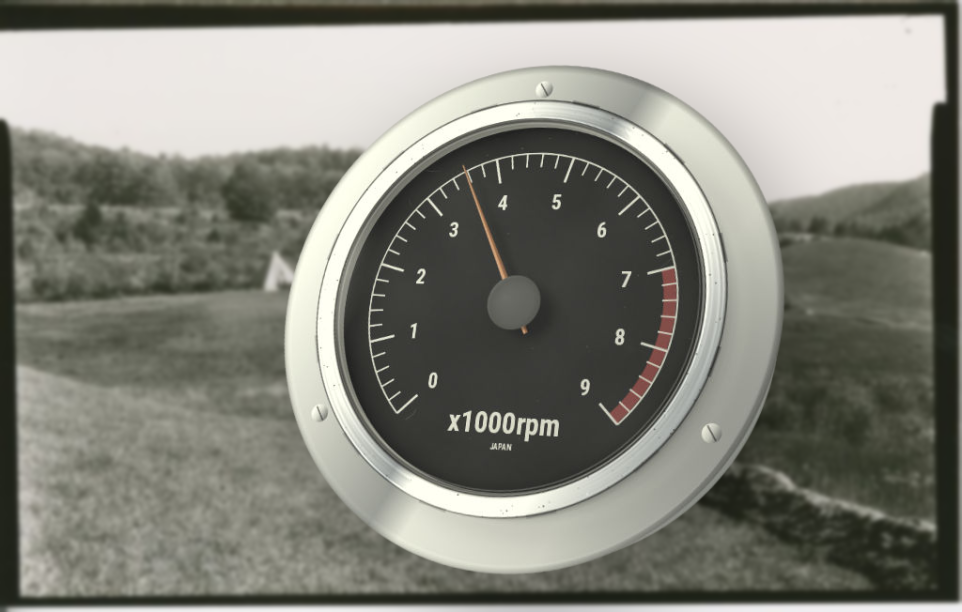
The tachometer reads 3600 rpm
